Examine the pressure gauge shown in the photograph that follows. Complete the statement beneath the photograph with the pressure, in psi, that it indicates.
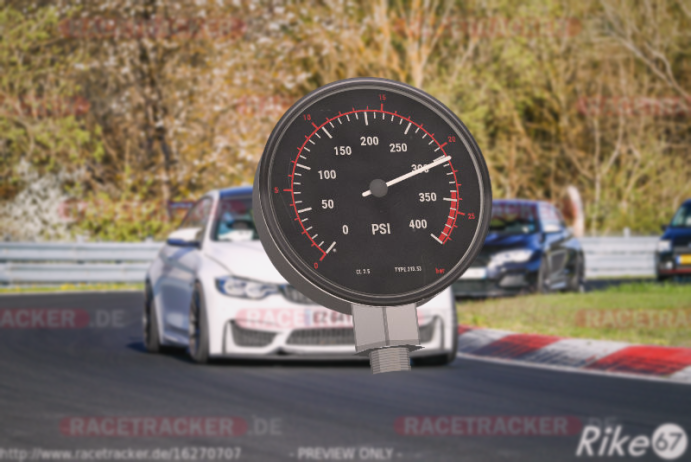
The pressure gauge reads 305 psi
